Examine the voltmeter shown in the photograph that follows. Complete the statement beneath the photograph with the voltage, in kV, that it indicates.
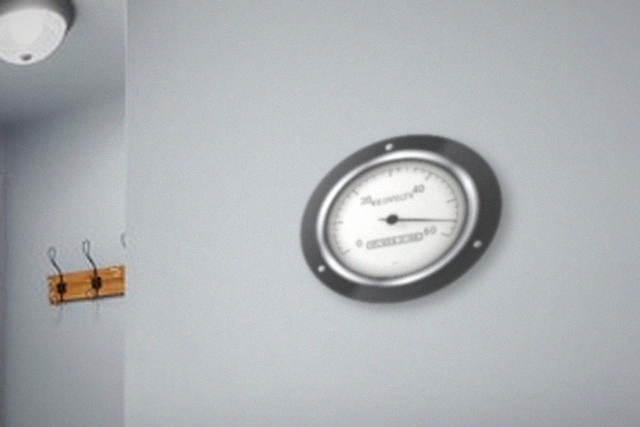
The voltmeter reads 56 kV
